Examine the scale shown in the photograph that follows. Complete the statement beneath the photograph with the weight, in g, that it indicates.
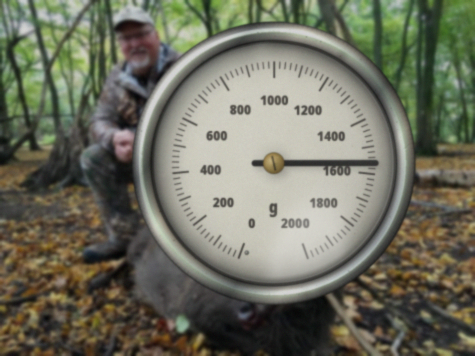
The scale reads 1560 g
